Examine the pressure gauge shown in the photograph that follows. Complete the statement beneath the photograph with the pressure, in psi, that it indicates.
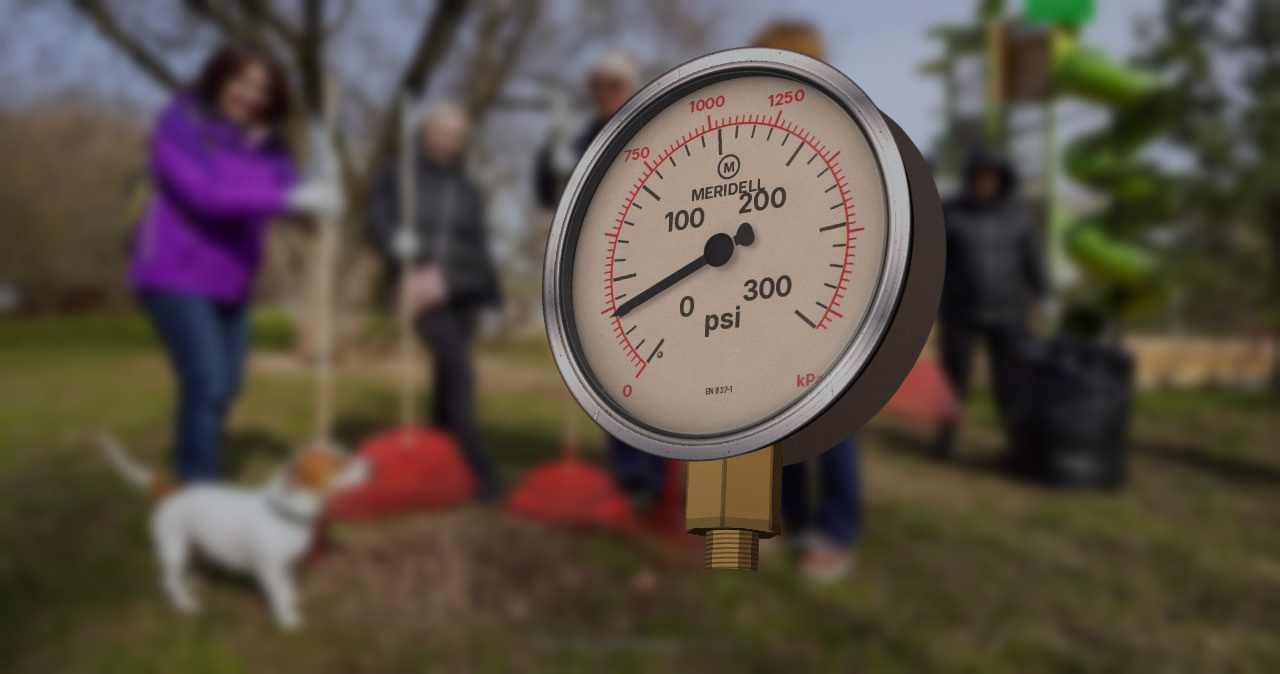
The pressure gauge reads 30 psi
